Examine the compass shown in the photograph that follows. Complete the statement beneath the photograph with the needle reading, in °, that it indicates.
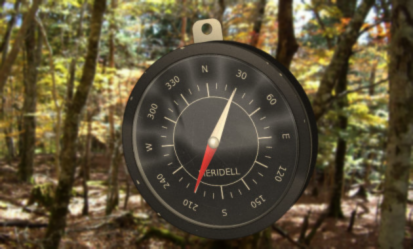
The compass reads 210 °
